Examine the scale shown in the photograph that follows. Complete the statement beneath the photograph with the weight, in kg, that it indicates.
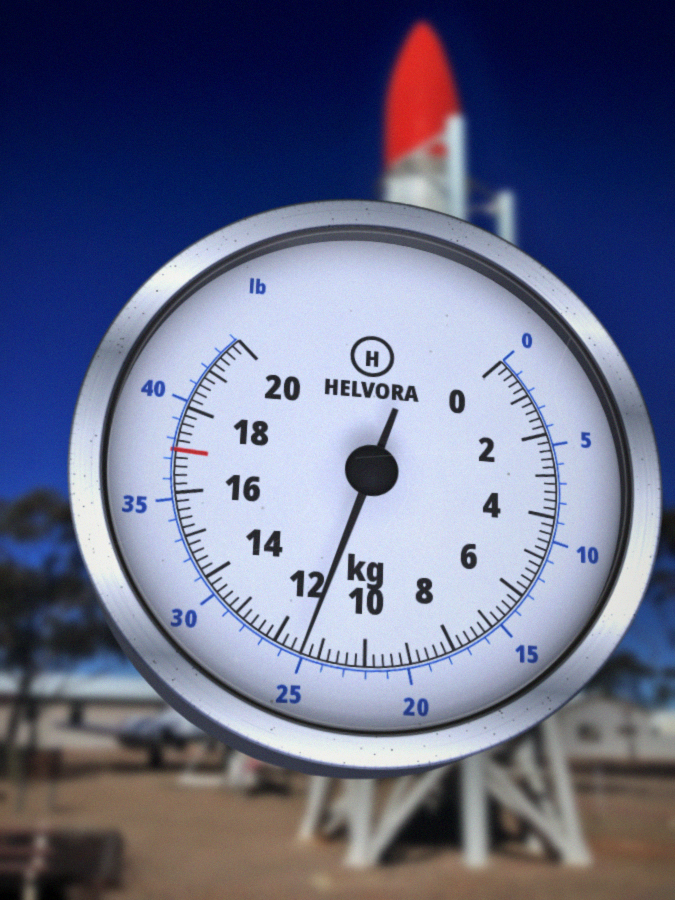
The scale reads 11.4 kg
